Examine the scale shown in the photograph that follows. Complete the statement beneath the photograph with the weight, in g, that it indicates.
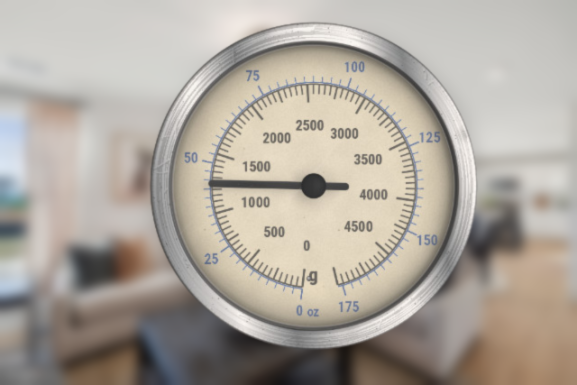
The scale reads 1250 g
